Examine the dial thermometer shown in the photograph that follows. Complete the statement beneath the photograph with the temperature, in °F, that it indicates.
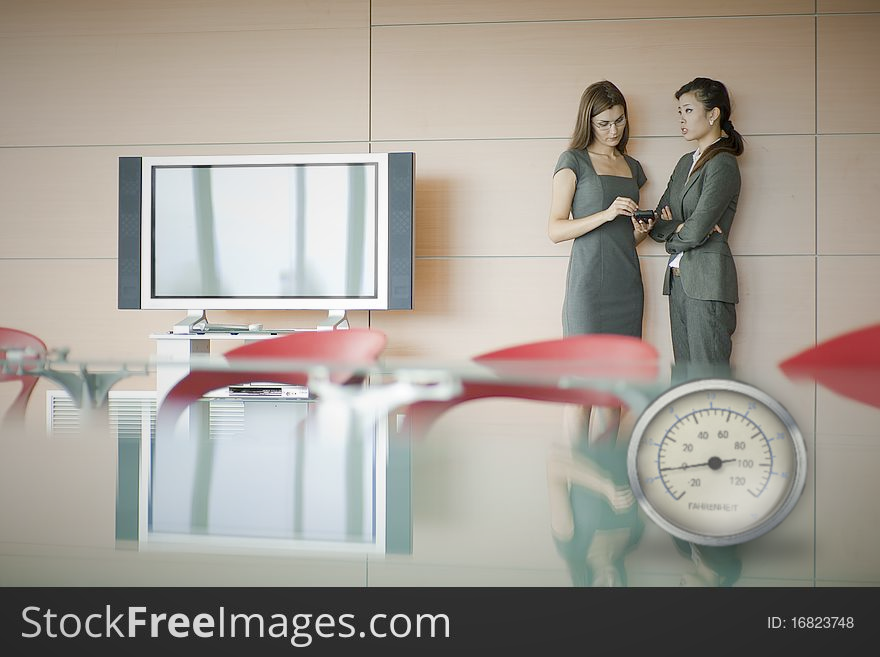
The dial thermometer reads 0 °F
